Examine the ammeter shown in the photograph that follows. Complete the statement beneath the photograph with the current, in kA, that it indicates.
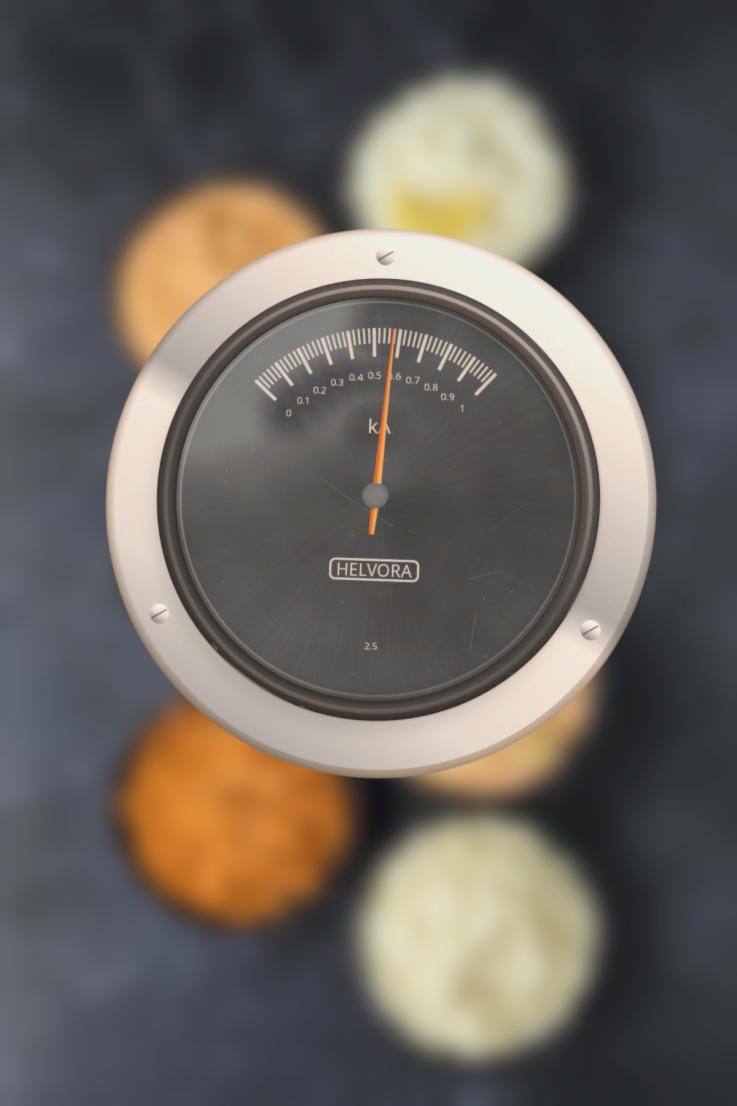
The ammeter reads 0.58 kA
